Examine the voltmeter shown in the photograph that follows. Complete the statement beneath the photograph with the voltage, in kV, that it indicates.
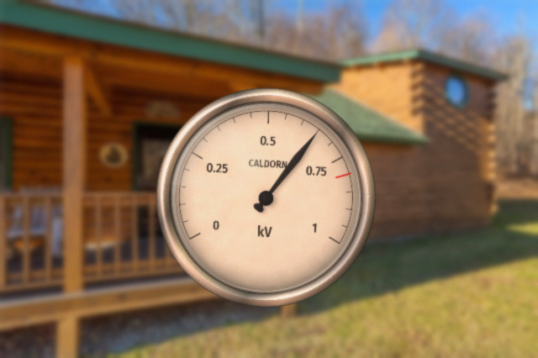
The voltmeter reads 0.65 kV
